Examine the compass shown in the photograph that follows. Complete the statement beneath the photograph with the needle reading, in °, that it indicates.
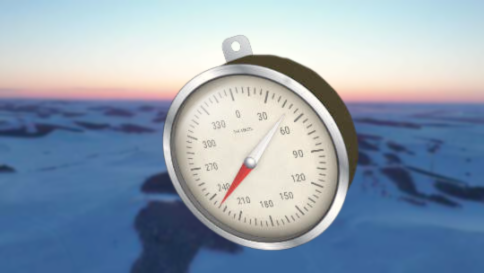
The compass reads 230 °
